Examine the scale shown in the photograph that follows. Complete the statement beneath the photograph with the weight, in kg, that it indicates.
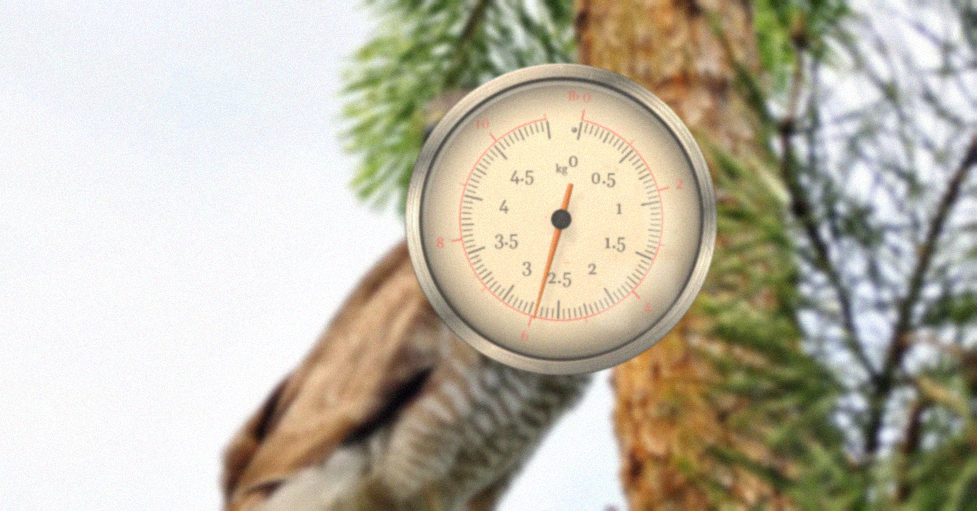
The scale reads 2.7 kg
